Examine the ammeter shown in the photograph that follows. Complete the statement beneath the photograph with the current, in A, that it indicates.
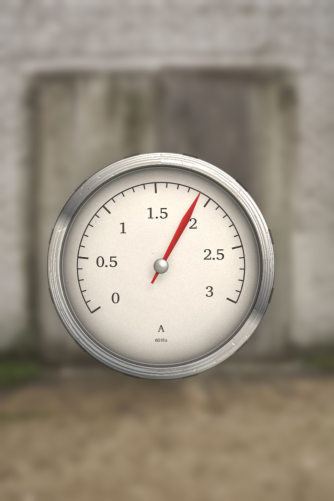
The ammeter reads 1.9 A
